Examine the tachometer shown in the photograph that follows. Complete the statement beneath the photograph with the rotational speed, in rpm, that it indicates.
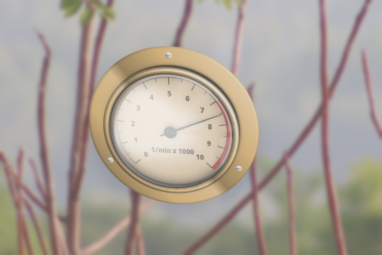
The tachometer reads 7500 rpm
